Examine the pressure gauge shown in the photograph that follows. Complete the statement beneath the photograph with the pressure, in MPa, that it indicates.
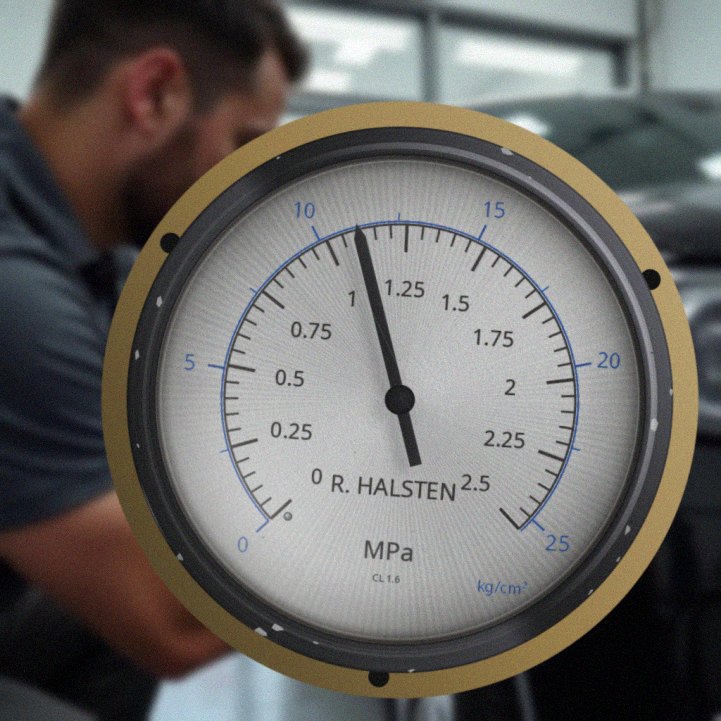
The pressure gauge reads 1.1 MPa
